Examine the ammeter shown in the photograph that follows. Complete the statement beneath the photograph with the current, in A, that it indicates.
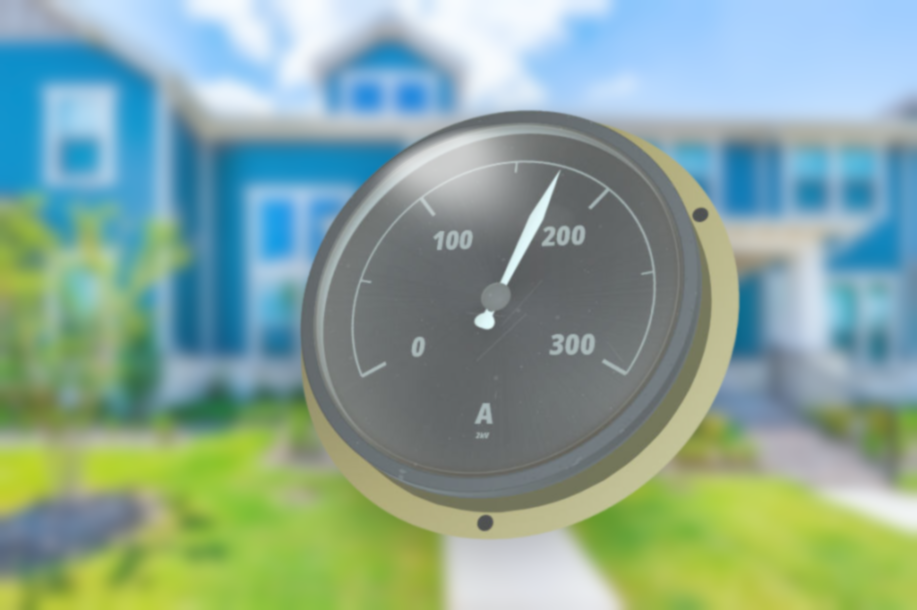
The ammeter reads 175 A
